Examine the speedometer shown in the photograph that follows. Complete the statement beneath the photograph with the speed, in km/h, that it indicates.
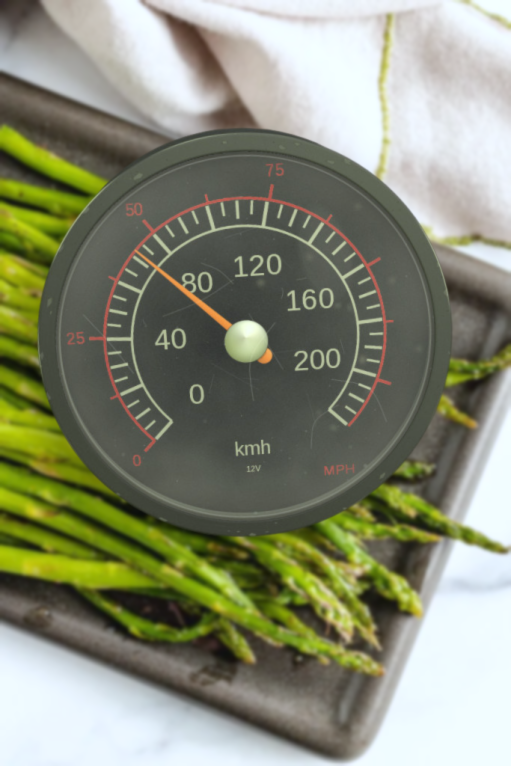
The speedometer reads 72.5 km/h
